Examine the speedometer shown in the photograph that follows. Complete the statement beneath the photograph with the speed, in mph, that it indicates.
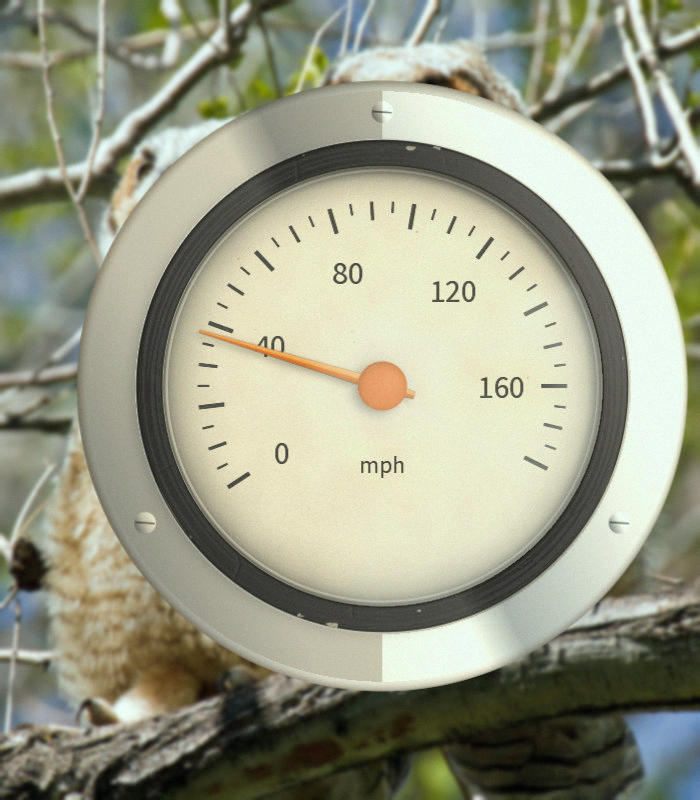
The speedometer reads 37.5 mph
